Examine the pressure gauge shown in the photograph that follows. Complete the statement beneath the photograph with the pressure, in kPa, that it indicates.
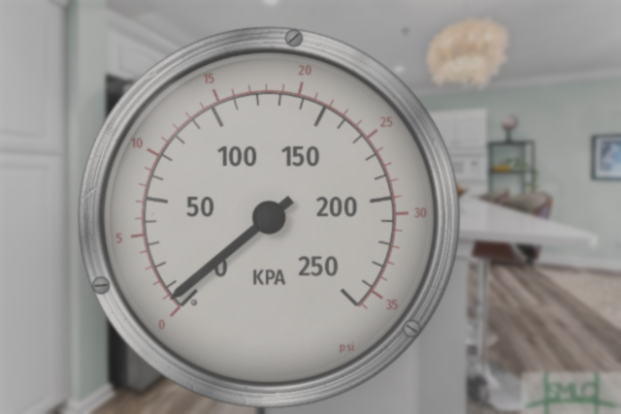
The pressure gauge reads 5 kPa
